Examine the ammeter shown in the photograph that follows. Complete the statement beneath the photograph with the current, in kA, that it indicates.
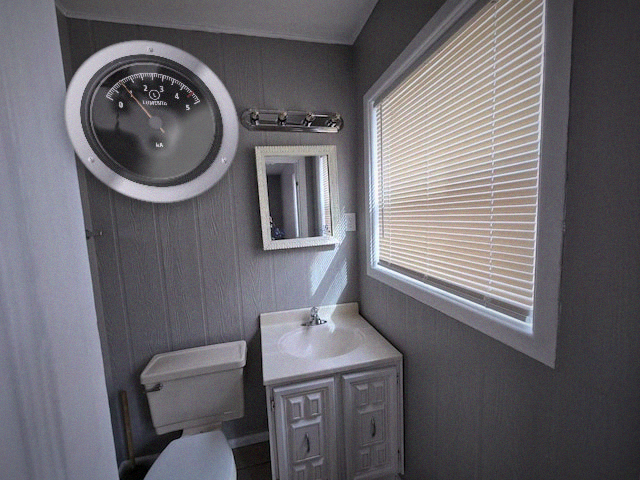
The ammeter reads 1 kA
